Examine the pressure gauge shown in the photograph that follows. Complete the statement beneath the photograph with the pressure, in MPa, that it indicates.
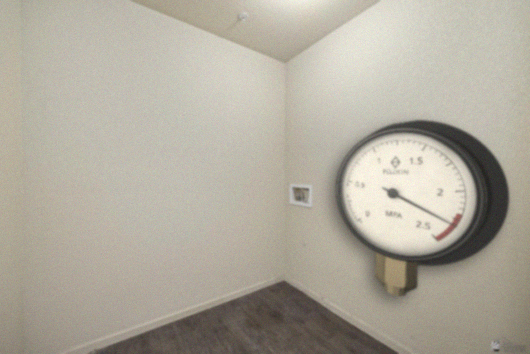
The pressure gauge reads 2.3 MPa
